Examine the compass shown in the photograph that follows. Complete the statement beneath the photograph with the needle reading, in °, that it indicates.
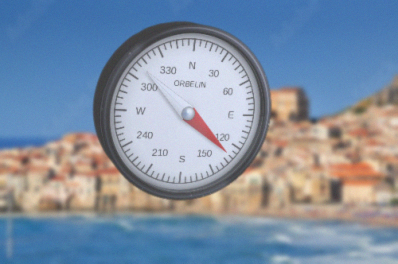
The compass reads 130 °
